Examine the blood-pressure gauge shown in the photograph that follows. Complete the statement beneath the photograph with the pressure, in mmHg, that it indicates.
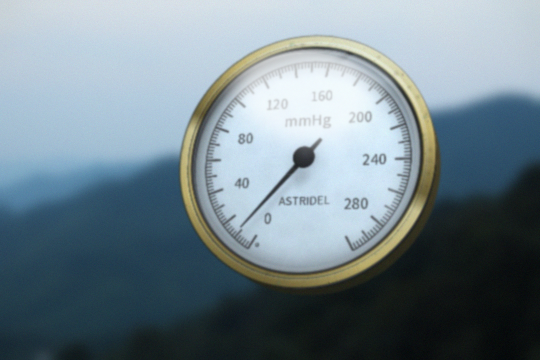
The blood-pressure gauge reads 10 mmHg
